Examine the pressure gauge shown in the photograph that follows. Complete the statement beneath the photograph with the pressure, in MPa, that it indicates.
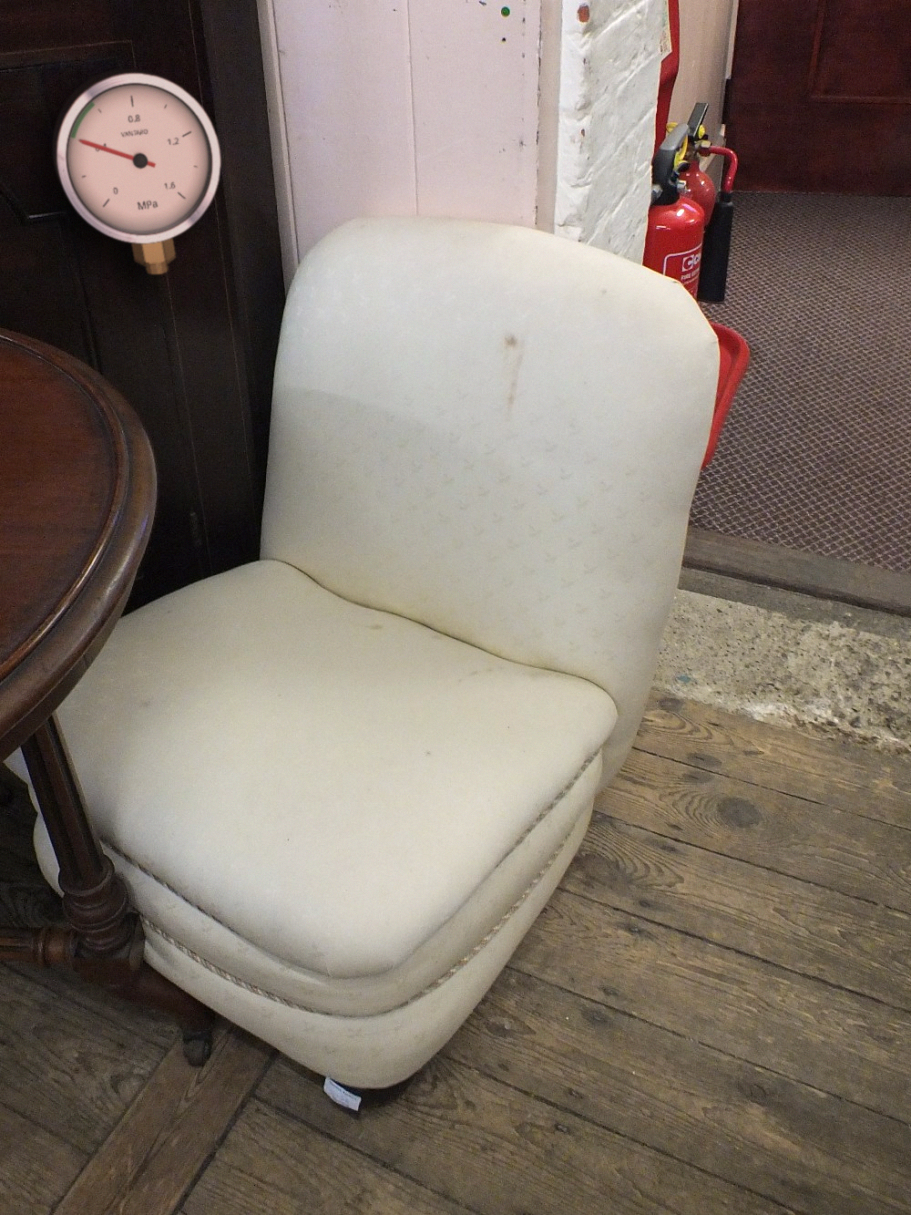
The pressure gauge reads 0.4 MPa
